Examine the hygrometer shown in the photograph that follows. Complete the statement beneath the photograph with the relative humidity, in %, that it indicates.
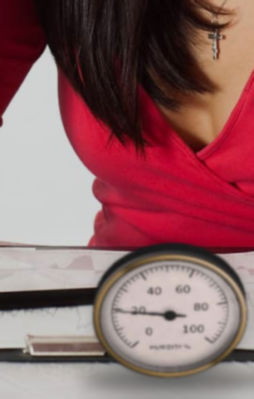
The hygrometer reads 20 %
